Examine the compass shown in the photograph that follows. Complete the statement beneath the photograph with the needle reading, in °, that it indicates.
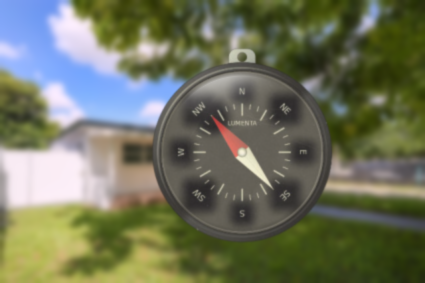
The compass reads 320 °
